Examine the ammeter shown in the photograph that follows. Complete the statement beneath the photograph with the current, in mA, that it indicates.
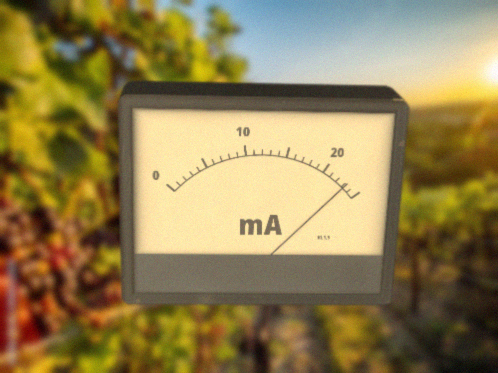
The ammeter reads 23 mA
